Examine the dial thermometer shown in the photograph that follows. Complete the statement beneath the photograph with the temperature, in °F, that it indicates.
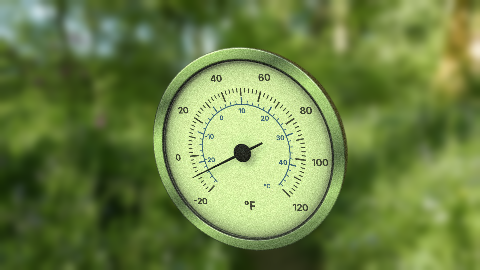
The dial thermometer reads -10 °F
